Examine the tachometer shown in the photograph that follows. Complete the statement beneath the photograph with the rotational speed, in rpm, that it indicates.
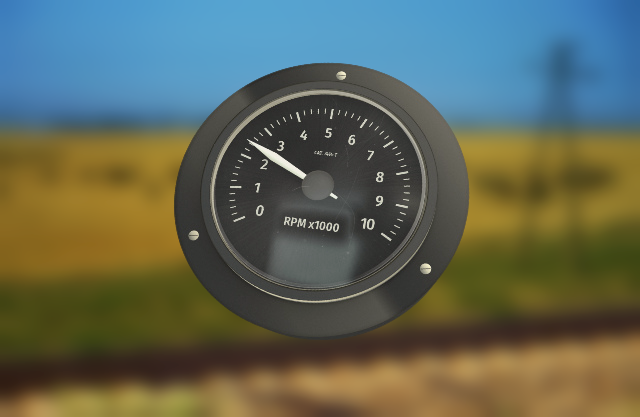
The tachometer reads 2400 rpm
